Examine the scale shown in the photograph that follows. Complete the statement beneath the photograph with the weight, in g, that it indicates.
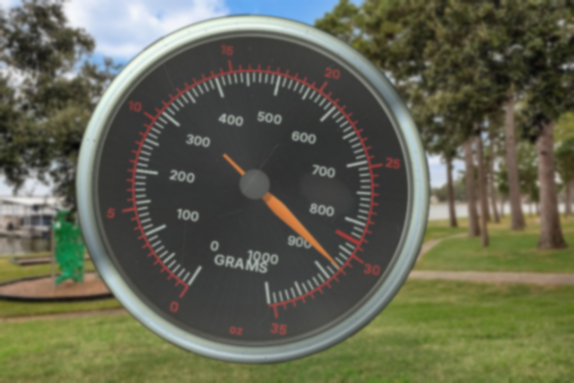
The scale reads 880 g
